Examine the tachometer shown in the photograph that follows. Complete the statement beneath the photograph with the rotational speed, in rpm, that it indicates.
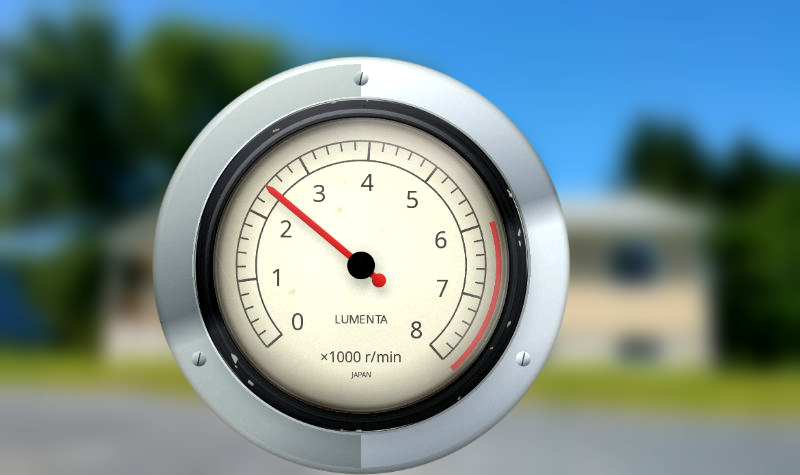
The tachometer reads 2400 rpm
